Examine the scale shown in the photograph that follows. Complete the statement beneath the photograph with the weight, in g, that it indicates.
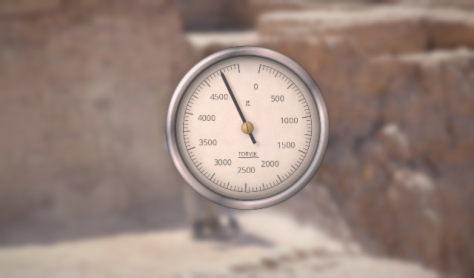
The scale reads 4750 g
